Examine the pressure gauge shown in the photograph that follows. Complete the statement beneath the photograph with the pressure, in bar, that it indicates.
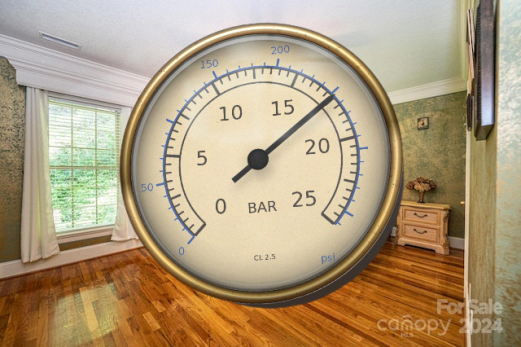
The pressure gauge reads 17.5 bar
